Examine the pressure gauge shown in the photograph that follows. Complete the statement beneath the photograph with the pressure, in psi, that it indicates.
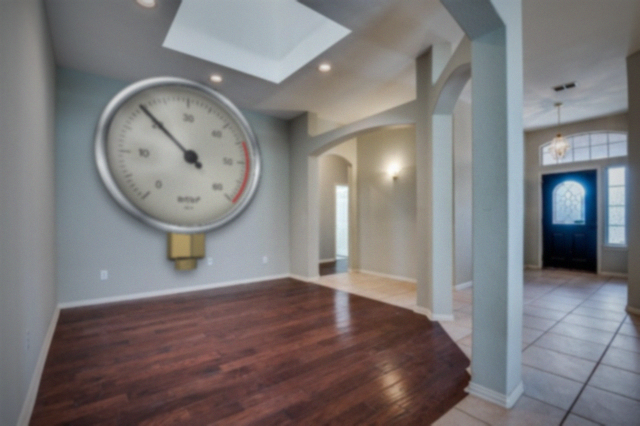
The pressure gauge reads 20 psi
